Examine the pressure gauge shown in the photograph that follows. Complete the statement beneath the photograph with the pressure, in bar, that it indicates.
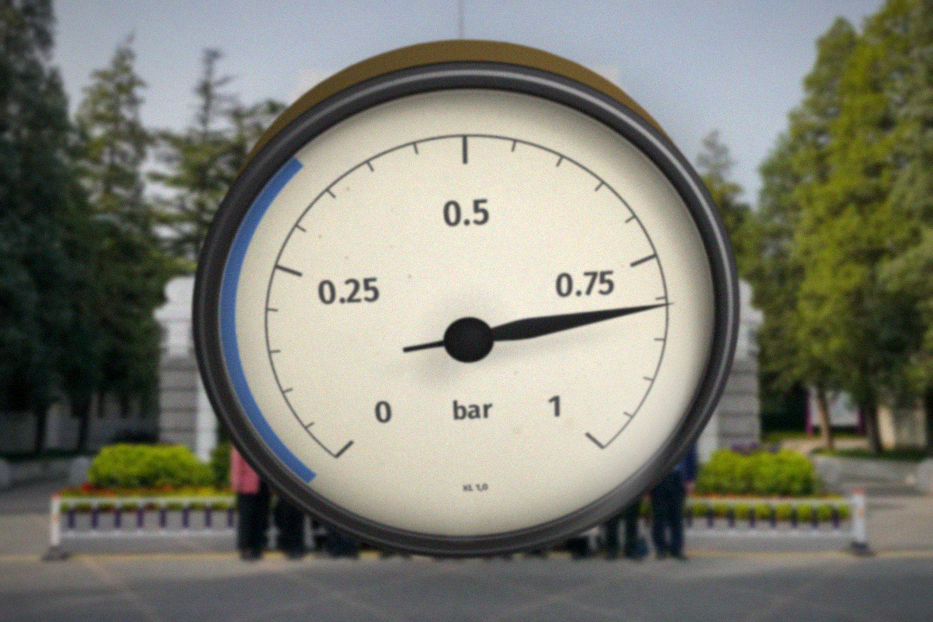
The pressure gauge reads 0.8 bar
